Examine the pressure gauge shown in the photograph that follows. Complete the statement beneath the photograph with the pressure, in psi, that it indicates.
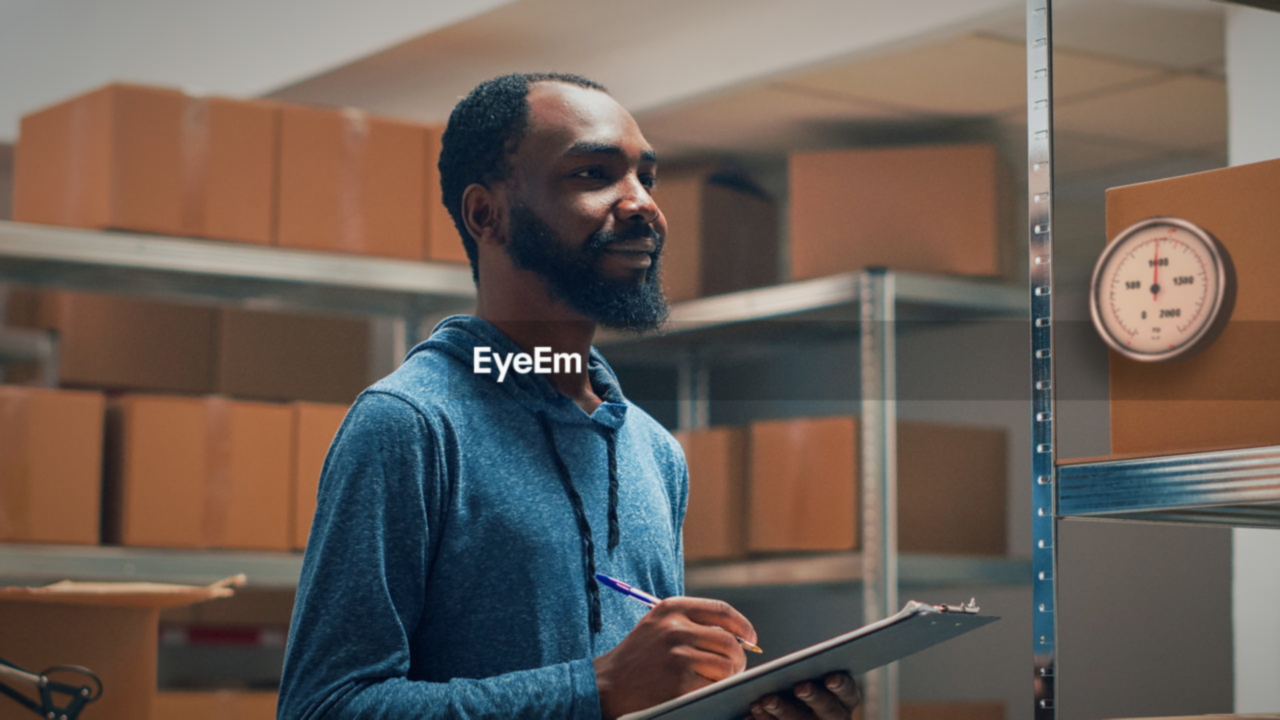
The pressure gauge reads 1000 psi
